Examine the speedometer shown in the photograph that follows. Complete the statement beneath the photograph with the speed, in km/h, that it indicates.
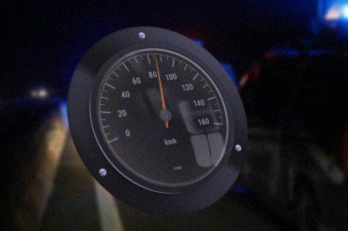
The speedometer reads 85 km/h
